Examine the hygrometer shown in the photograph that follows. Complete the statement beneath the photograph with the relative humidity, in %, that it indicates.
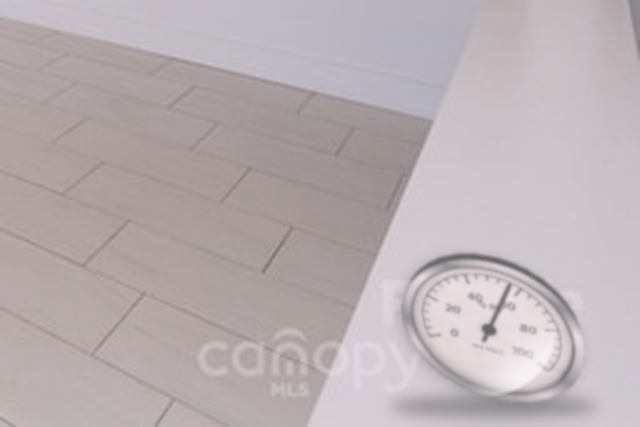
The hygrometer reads 56 %
